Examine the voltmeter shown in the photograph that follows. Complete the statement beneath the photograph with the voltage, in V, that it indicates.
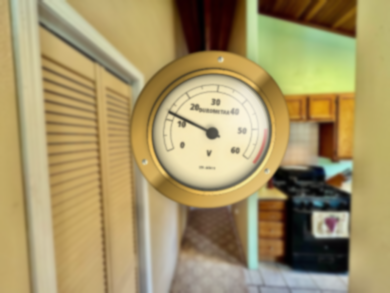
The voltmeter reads 12.5 V
